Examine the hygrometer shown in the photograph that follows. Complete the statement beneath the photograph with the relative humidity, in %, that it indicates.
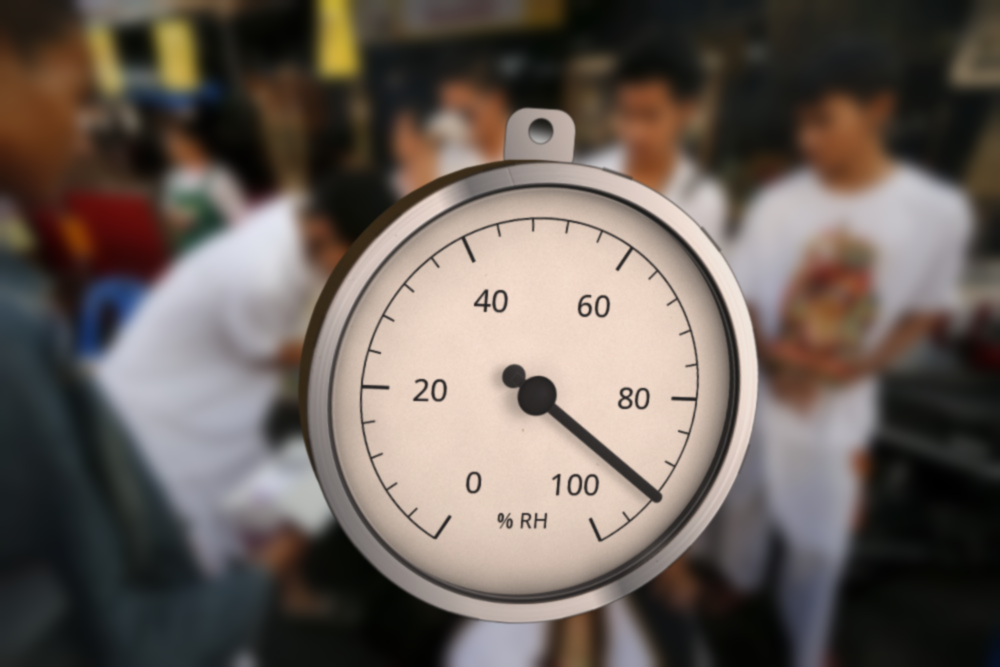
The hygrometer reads 92 %
